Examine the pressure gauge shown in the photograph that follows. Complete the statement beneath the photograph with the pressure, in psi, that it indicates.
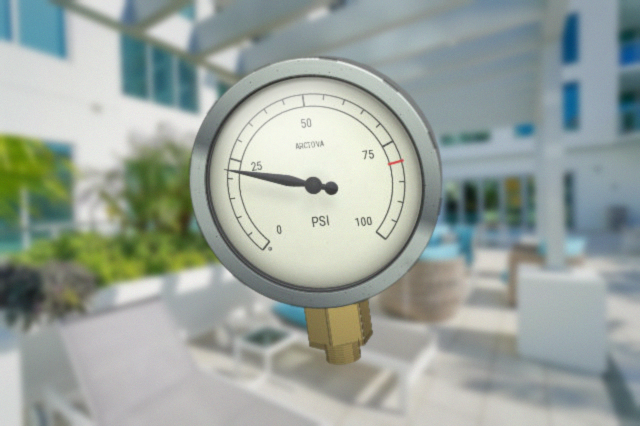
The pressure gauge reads 22.5 psi
